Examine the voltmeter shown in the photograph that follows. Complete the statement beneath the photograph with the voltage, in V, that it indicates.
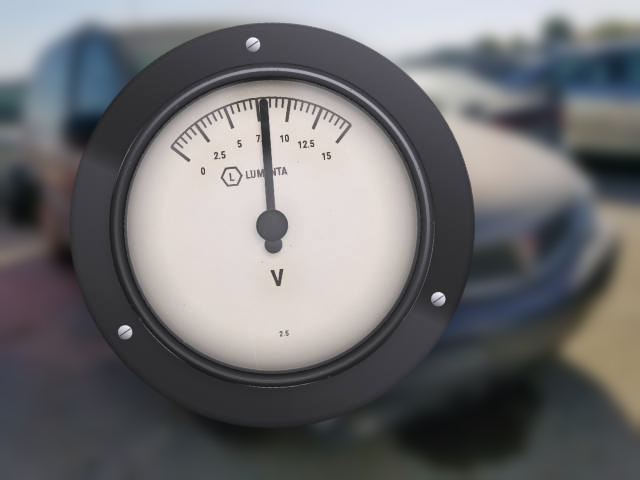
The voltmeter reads 8 V
